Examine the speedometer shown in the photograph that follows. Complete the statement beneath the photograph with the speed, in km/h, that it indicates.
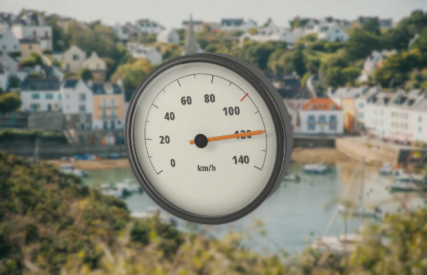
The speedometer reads 120 km/h
